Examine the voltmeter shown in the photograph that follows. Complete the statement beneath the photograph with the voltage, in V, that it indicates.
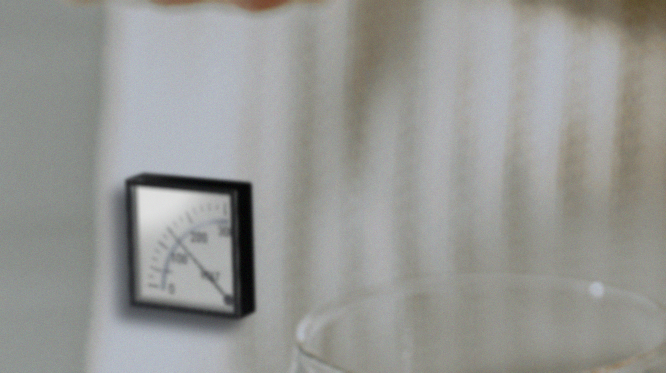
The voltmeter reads 140 V
